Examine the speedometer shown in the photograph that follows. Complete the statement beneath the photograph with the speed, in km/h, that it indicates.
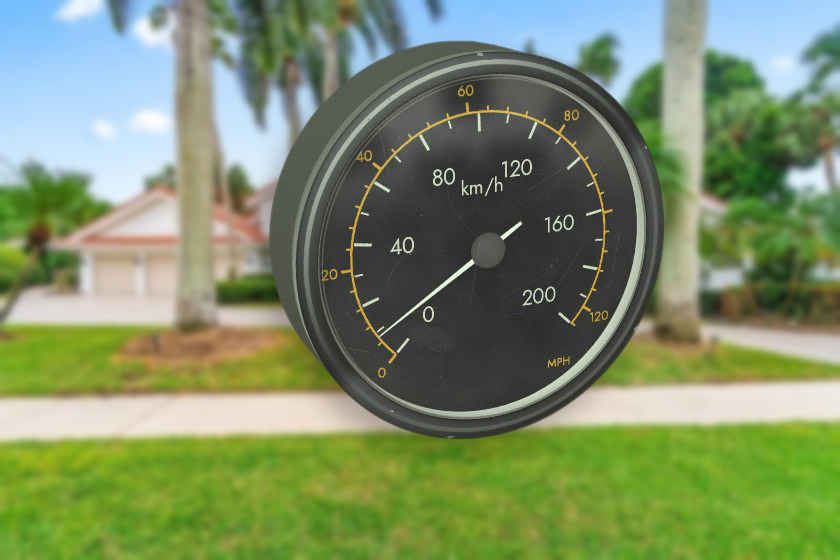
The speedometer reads 10 km/h
